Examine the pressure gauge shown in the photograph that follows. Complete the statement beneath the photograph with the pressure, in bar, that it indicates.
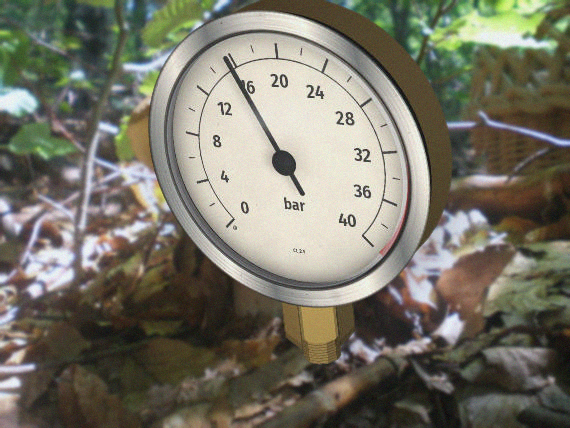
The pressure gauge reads 16 bar
